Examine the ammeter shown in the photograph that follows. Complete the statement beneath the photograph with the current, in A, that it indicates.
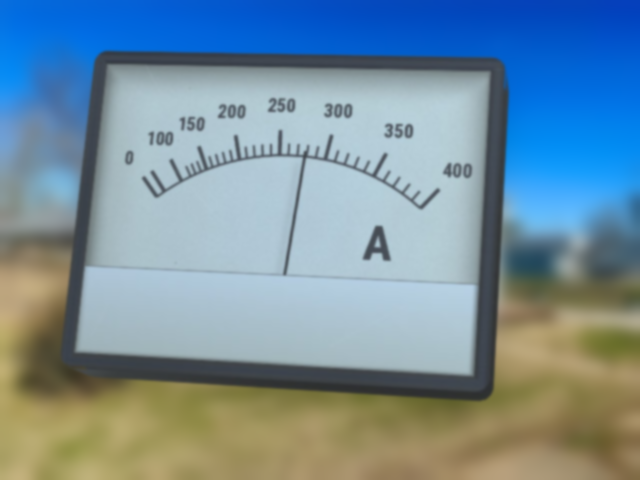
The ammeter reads 280 A
